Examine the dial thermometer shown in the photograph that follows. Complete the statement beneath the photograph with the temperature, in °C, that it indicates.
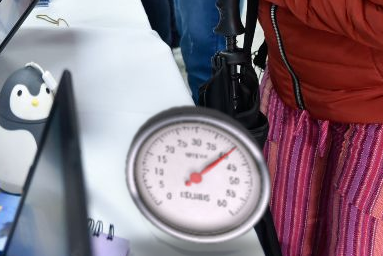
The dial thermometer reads 40 °C
